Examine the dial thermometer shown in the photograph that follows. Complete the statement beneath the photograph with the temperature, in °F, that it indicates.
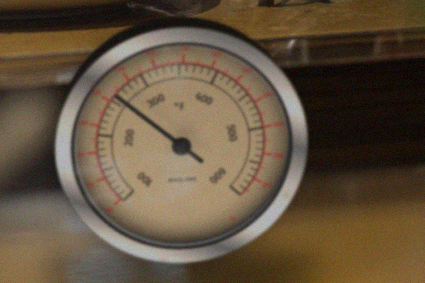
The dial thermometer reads 260 °F
